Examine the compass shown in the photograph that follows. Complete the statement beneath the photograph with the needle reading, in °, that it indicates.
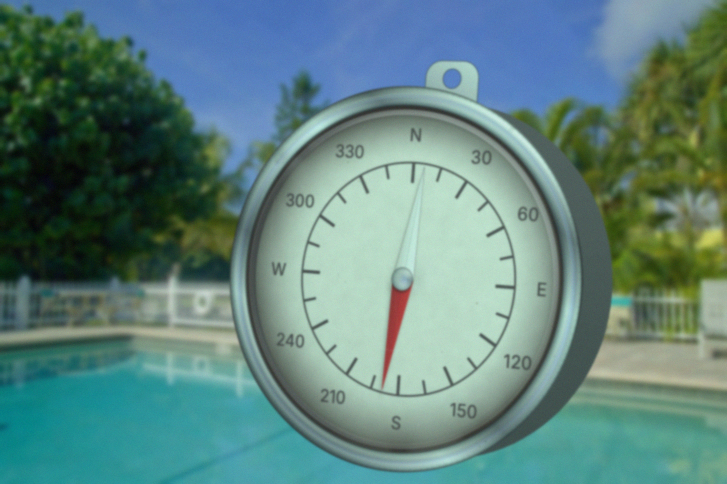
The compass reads 187.5 °
